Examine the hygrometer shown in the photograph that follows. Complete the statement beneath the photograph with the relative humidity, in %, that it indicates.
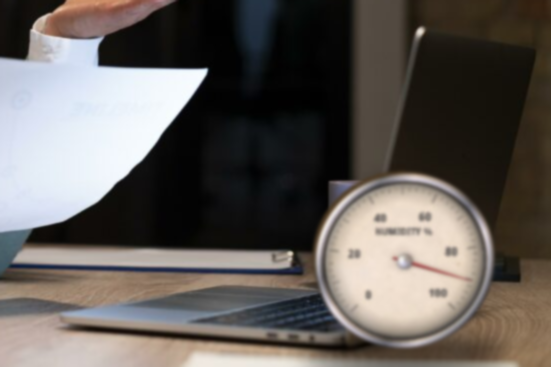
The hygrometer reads 90 %
